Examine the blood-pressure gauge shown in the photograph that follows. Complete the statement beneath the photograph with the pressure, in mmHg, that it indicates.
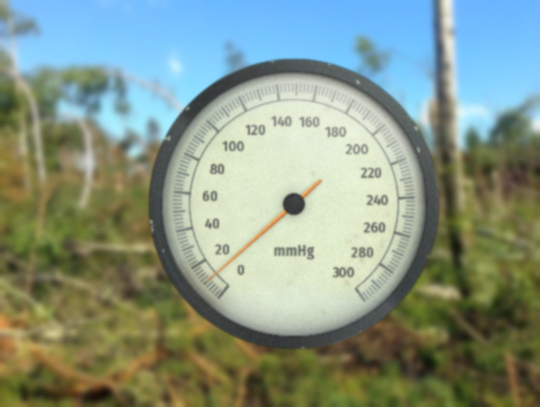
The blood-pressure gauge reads 10 mmHg
